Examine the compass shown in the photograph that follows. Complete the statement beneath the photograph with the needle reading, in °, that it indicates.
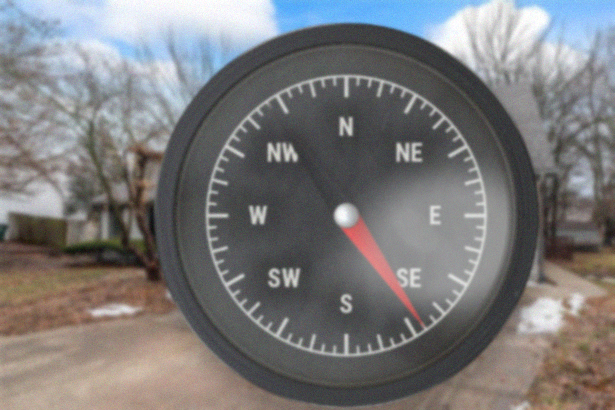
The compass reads 145 °
